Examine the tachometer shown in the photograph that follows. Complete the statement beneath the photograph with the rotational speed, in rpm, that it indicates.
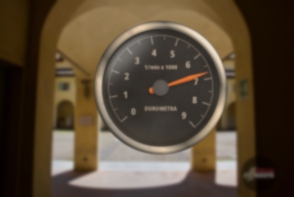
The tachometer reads 6750 rpm
